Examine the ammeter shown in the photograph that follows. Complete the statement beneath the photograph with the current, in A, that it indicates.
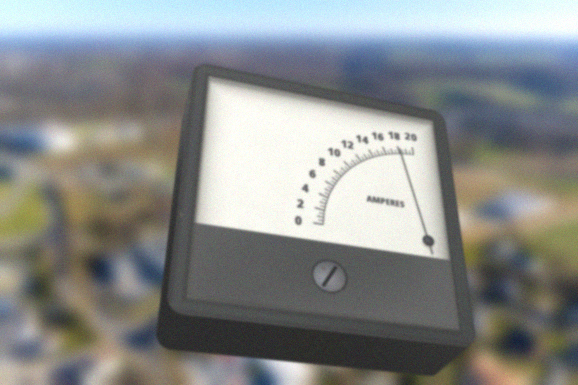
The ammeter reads 18 A
